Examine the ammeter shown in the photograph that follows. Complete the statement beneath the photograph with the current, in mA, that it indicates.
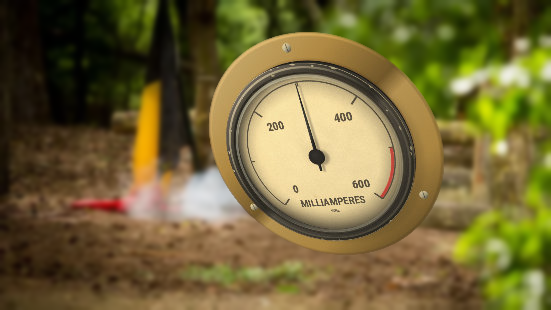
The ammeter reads 300 mA
